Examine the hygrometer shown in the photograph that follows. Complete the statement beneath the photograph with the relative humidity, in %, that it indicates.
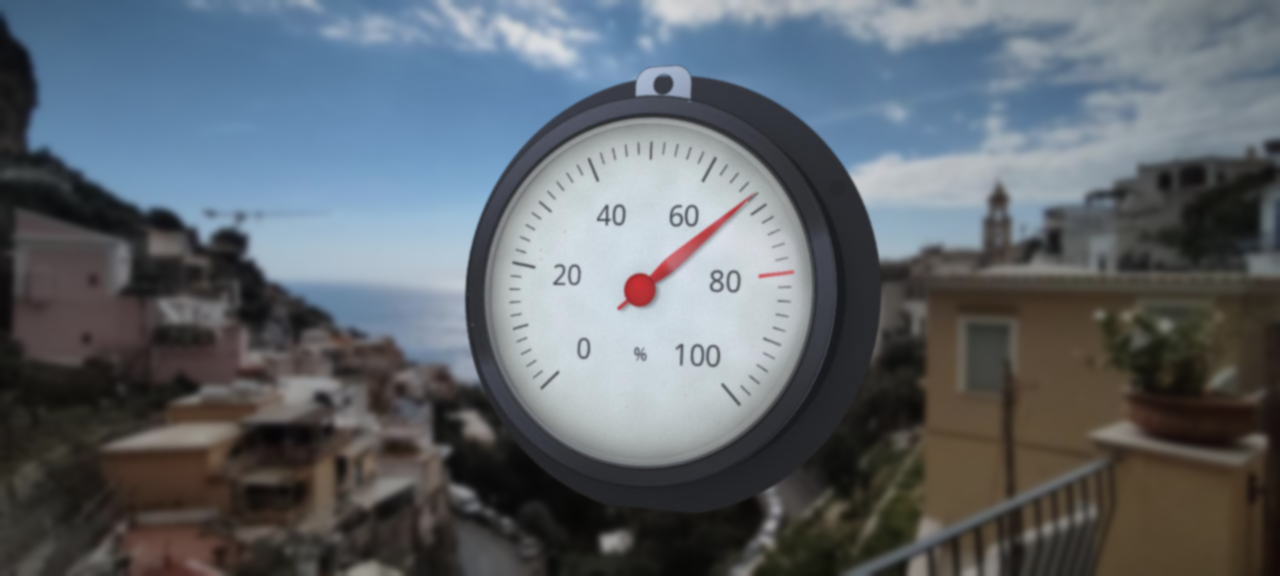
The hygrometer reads 68 %
